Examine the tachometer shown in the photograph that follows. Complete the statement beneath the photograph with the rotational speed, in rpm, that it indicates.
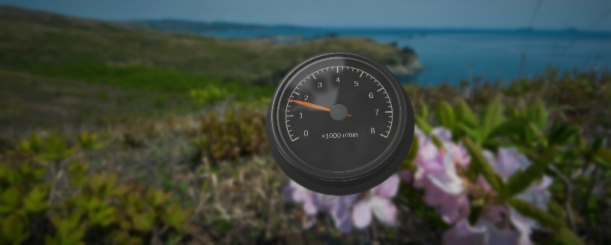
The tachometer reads 1600 rpm
